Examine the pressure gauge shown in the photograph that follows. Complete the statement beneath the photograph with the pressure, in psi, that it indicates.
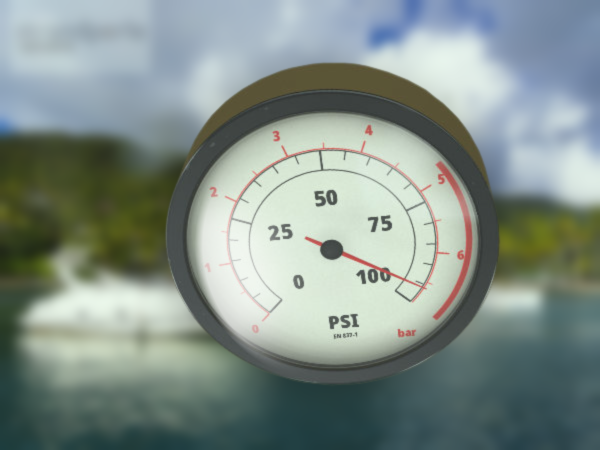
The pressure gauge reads 95 psi
